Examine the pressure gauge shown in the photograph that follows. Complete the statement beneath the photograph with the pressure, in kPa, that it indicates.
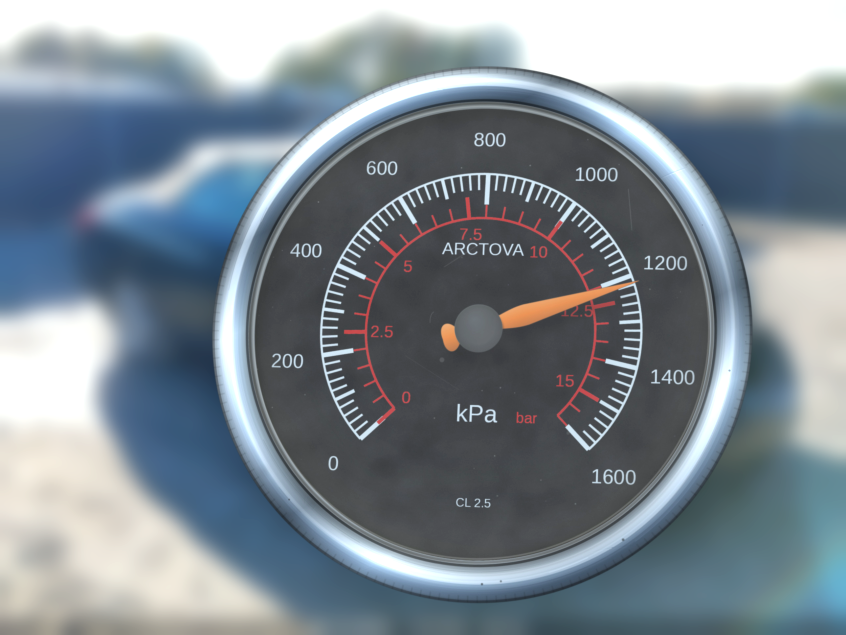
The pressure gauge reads 1220 kPa
